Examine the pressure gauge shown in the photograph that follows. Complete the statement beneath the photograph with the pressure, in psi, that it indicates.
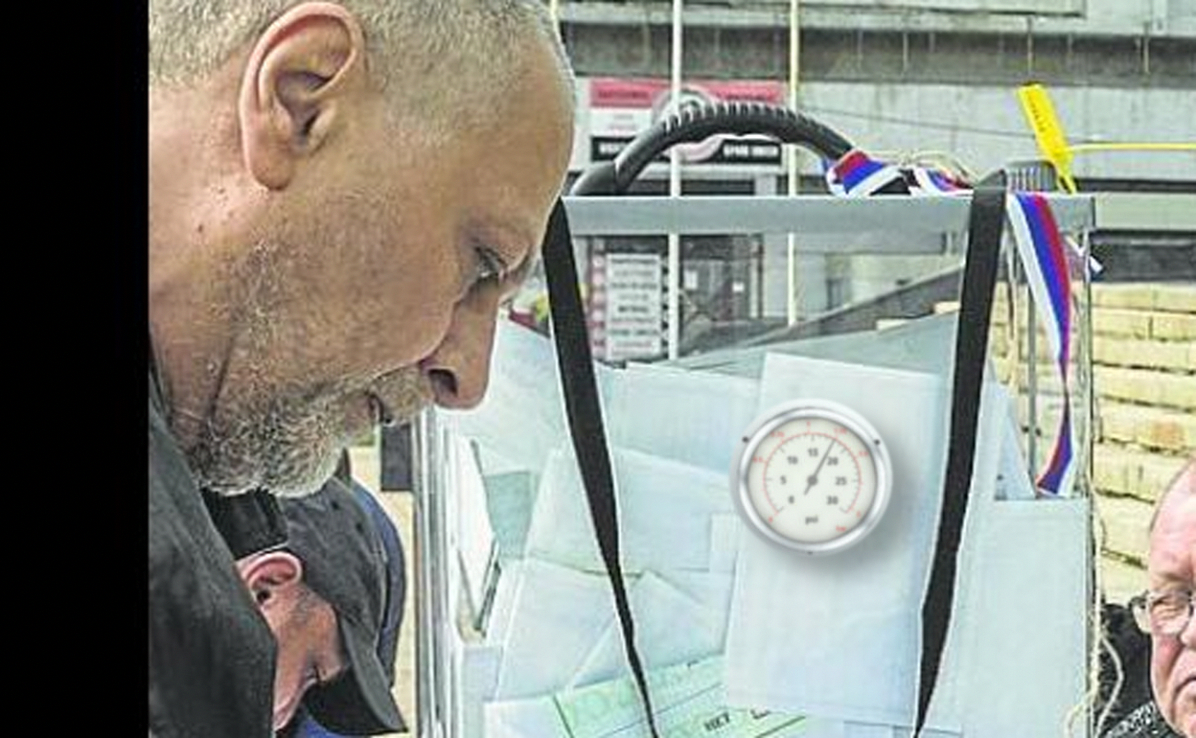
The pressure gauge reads 18 psi
